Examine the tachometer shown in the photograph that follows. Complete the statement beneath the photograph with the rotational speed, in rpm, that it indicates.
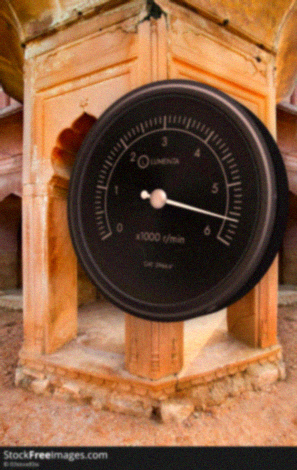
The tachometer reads 5600 rpm
